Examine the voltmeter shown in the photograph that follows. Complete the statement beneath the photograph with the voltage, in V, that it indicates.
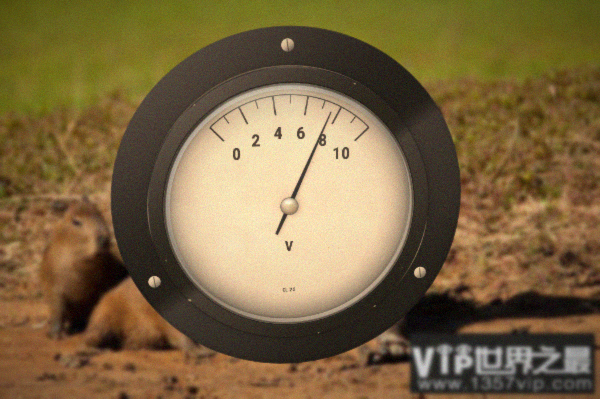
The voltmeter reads 7.5 V
